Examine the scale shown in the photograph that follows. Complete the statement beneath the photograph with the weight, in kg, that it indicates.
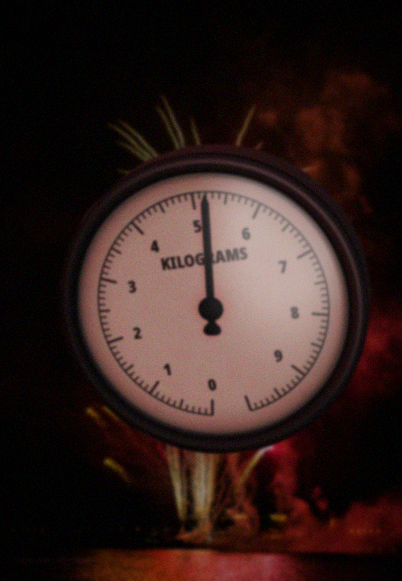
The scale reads 5.2 kg
